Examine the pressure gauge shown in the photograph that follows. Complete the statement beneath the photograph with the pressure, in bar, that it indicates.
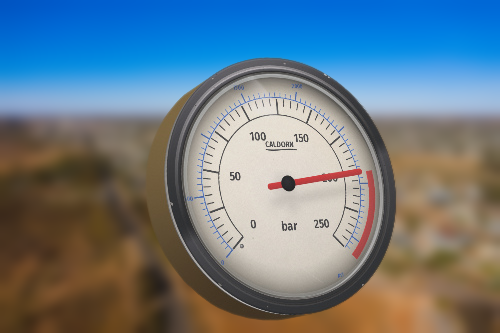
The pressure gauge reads 200 bar
